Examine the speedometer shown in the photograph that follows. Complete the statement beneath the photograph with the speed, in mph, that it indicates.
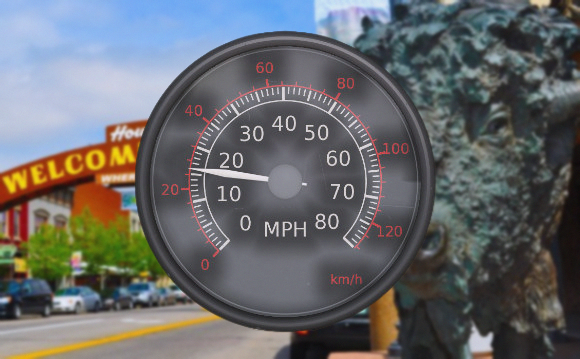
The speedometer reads 16 mph
